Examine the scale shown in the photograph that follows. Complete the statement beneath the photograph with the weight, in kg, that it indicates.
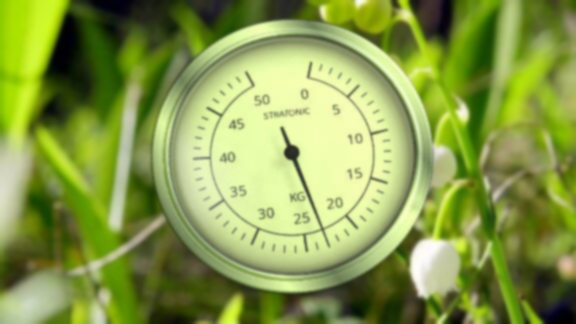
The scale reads 23 kg
